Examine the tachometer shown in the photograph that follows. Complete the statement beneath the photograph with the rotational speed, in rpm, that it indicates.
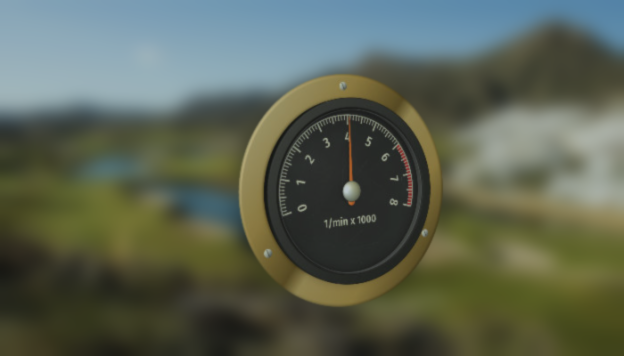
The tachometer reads 4000 rpm
